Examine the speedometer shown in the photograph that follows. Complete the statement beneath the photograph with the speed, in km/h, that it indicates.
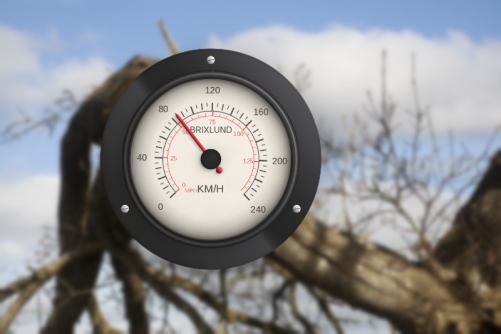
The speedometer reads 85 km/h
